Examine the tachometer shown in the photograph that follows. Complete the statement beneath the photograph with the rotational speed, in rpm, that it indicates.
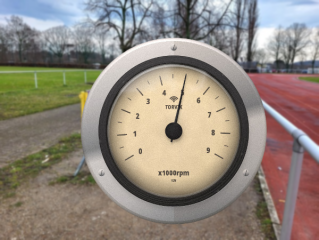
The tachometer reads 5000 rpm
